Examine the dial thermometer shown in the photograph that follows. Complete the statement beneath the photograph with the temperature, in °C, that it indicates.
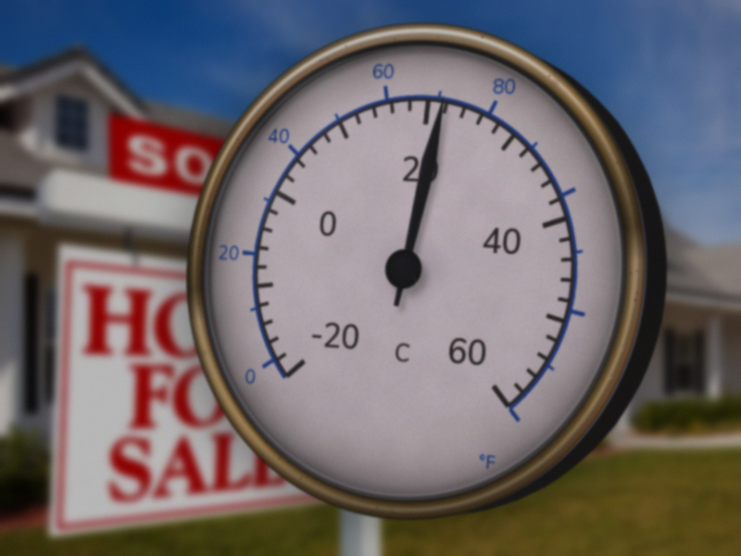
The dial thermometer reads 22 °C
